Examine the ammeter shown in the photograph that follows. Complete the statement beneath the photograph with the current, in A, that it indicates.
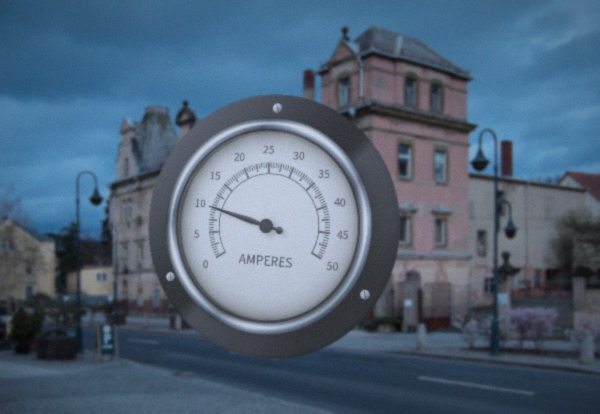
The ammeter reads 10 A
